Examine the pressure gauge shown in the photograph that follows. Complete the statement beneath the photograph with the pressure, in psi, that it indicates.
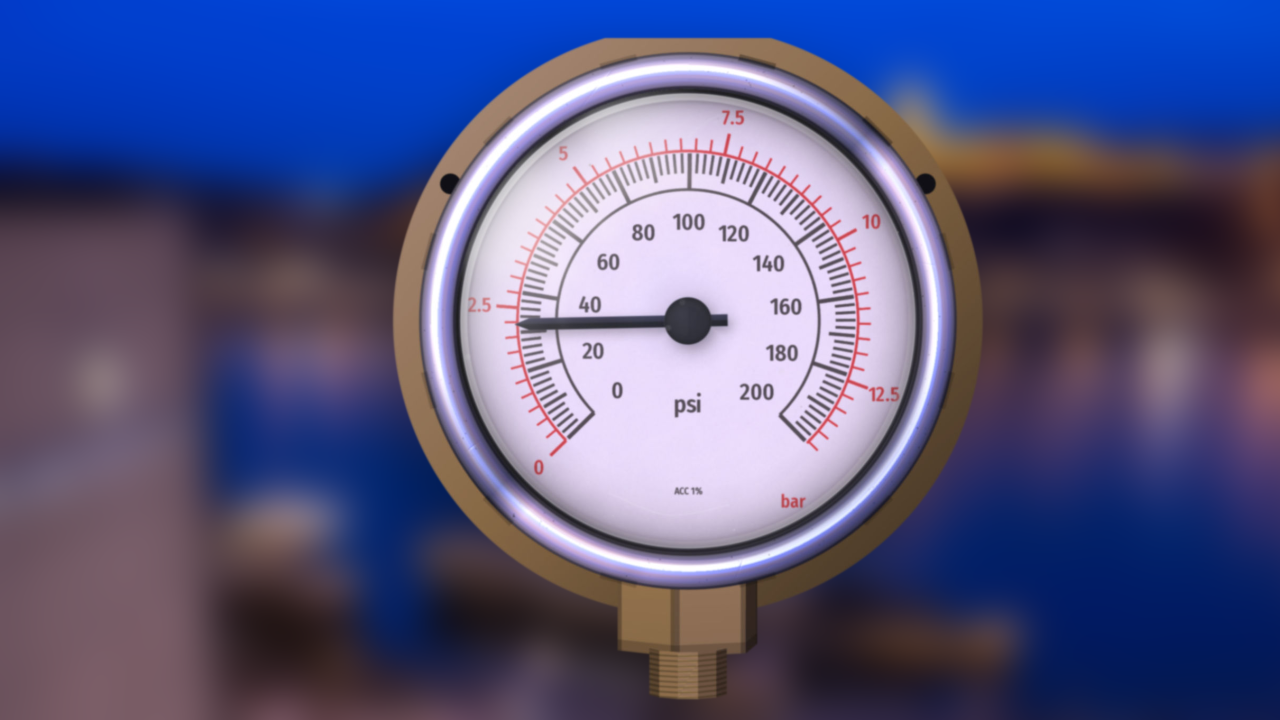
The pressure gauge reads 32 psi
